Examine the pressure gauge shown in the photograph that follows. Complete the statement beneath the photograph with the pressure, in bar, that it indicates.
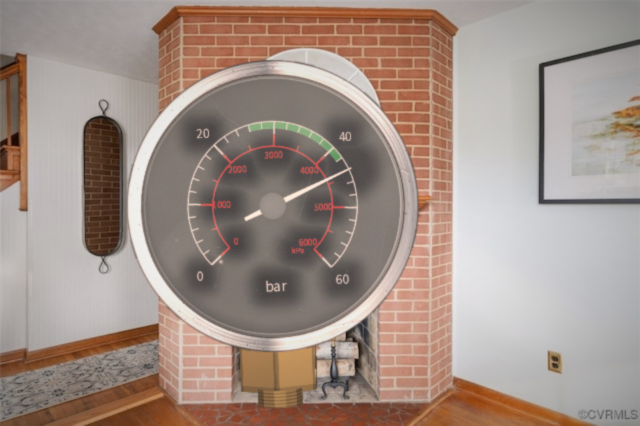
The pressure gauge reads 44 bar
